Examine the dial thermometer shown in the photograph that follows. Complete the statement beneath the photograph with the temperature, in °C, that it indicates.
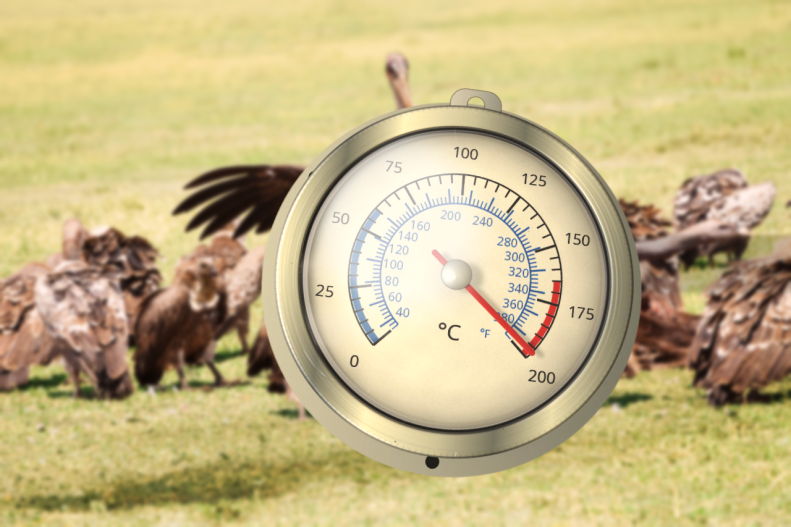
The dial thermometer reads 197.5 °C
